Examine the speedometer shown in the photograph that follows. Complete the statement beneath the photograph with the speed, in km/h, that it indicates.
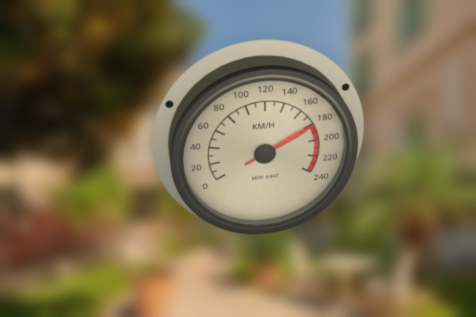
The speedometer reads 180 km/h
